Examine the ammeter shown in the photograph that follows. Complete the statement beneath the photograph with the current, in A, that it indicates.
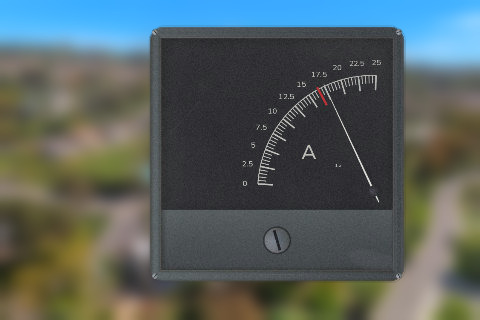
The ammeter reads 17.5 A
